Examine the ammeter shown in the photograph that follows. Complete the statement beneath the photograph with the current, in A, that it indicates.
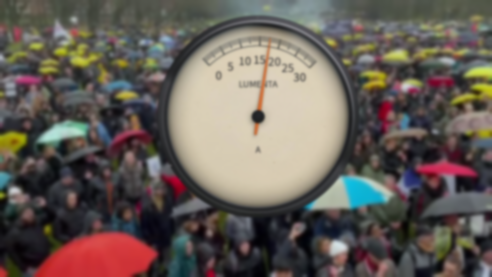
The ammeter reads 17.5 A
